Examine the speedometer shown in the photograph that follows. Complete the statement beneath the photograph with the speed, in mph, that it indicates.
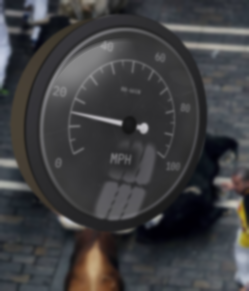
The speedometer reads 15 mph
